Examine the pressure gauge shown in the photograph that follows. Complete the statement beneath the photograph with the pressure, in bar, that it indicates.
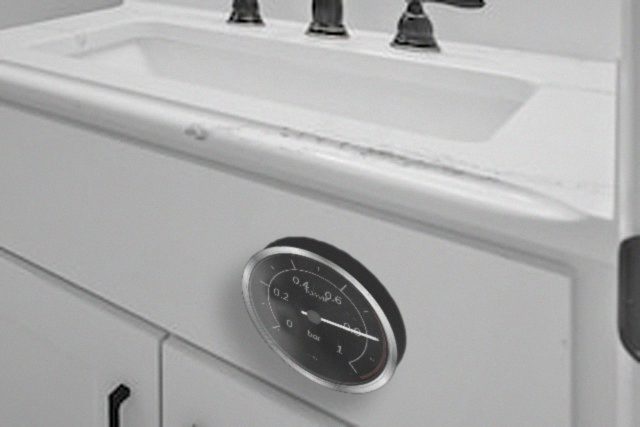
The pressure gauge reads 0.8 bar
